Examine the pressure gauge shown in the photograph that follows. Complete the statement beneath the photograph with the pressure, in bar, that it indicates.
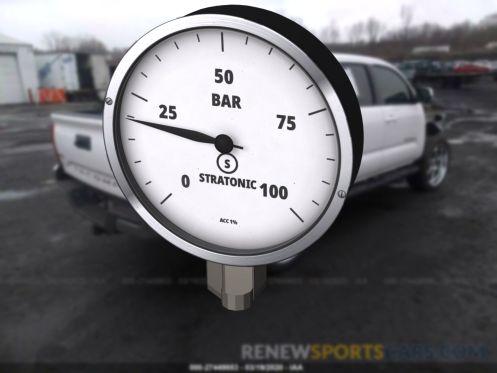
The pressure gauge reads 20 bar
